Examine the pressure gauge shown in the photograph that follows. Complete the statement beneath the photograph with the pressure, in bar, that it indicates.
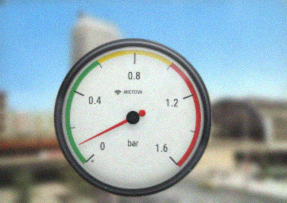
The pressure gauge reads 0.1 bar
